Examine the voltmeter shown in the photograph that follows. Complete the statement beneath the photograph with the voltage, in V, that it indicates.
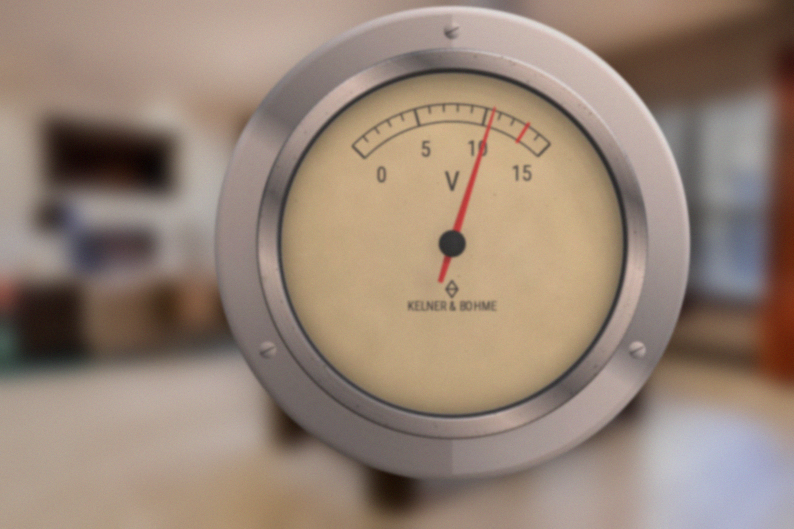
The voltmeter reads 10.5 V
